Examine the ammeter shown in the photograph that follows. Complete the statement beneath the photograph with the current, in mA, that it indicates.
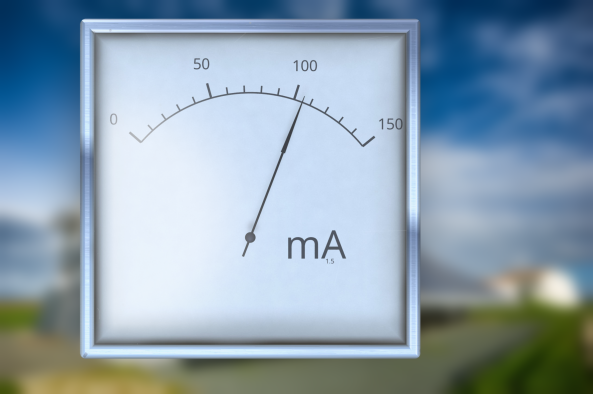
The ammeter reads 105 mA
